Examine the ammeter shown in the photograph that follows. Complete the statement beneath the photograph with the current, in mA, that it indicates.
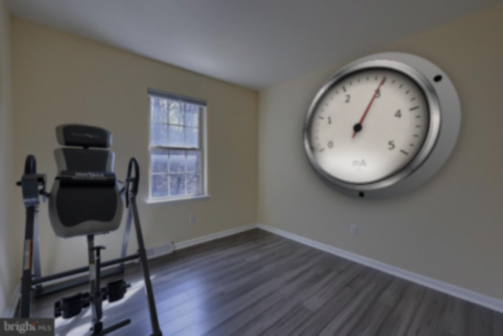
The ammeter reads 3 mA
